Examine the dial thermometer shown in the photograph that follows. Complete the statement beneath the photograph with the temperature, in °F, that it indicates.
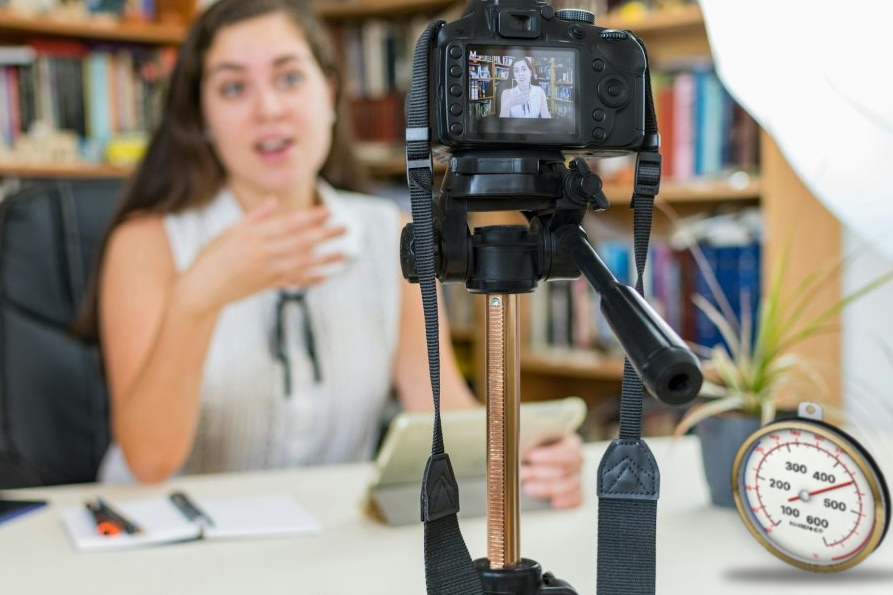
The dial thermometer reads 440 °F
